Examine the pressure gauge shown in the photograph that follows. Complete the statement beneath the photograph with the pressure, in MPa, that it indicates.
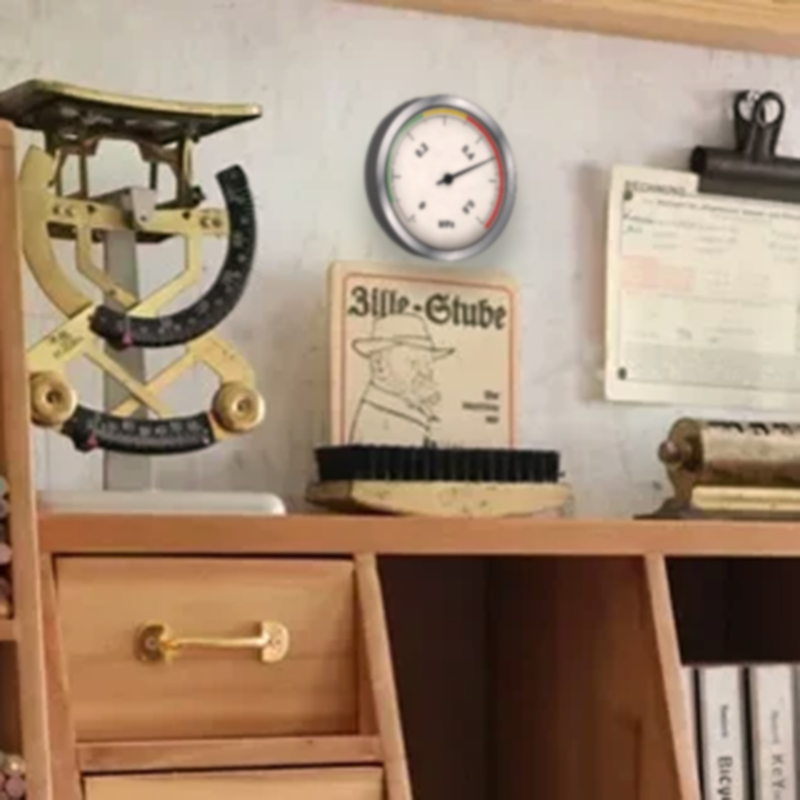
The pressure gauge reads 0.45 MPa
